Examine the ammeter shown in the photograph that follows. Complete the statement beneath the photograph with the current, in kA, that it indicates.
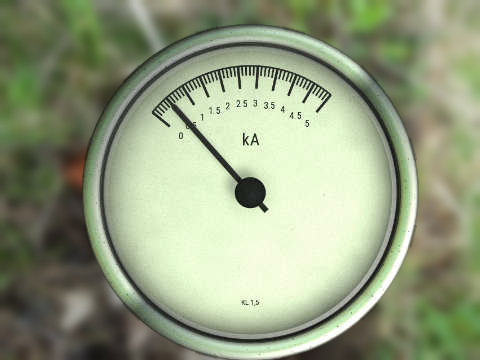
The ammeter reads 0.5 kA
